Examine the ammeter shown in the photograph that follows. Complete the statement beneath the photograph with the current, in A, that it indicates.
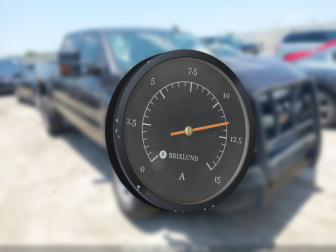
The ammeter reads 11.5 A
